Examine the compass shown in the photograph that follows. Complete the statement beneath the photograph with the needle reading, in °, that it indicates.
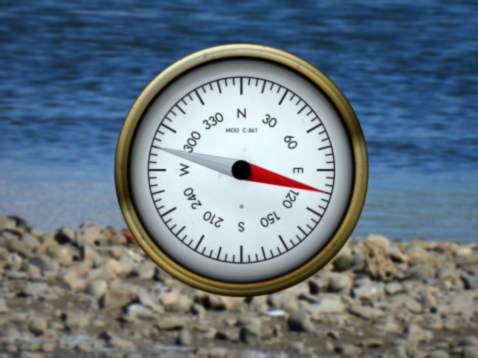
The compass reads 105 °
